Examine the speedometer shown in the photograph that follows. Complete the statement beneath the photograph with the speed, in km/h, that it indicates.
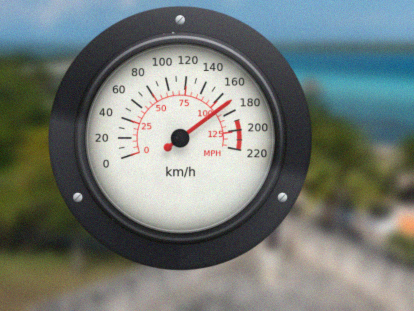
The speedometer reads 170 km/h
